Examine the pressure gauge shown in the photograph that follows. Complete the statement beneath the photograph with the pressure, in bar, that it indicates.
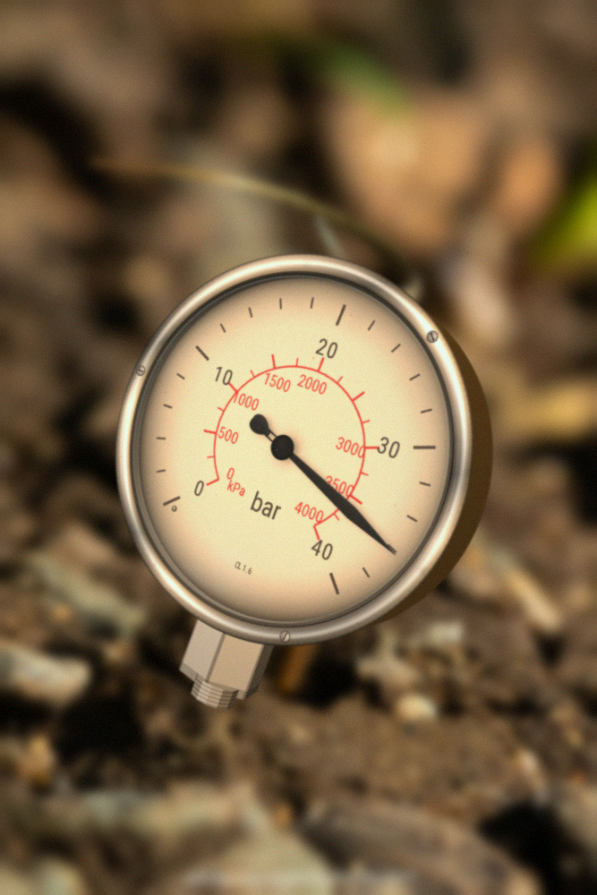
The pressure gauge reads 36 bar
